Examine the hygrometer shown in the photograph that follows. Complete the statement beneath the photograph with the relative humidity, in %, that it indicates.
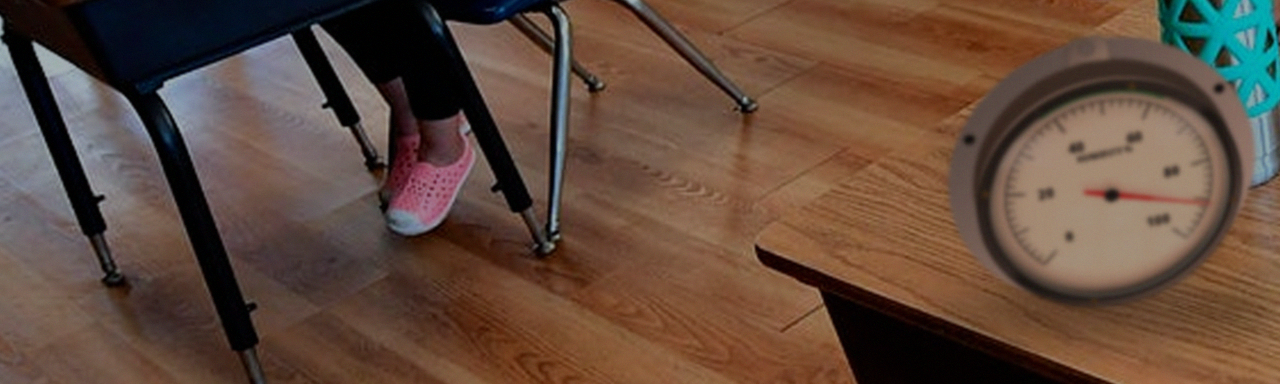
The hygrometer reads 90 %
